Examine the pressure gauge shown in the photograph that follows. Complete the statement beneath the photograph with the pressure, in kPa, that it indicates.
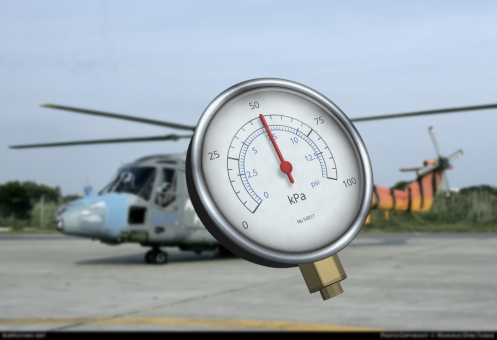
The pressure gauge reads 50 kPa
